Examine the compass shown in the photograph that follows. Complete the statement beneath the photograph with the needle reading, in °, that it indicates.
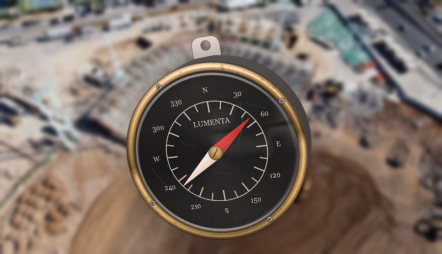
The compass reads 52.5 °
